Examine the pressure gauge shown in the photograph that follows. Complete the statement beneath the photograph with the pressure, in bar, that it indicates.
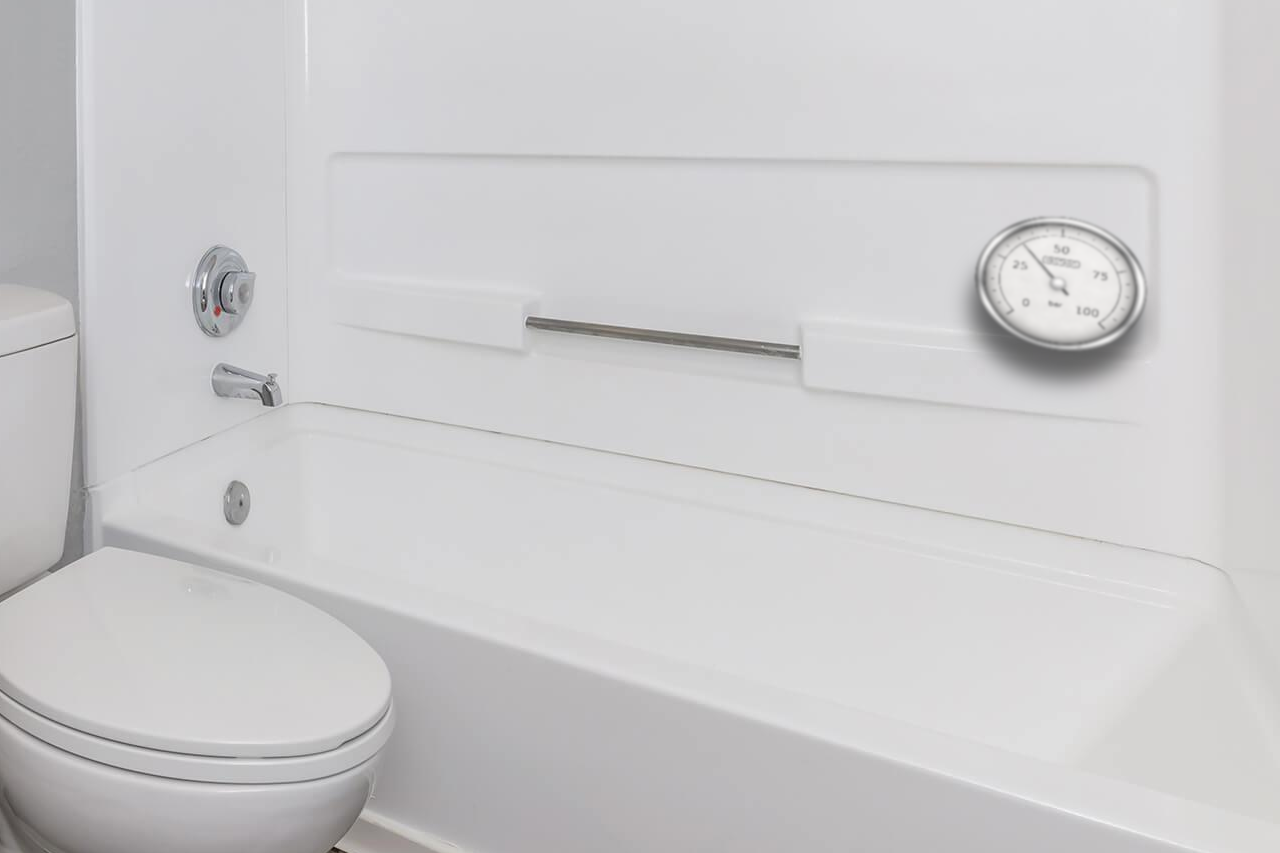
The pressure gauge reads 35 bar
